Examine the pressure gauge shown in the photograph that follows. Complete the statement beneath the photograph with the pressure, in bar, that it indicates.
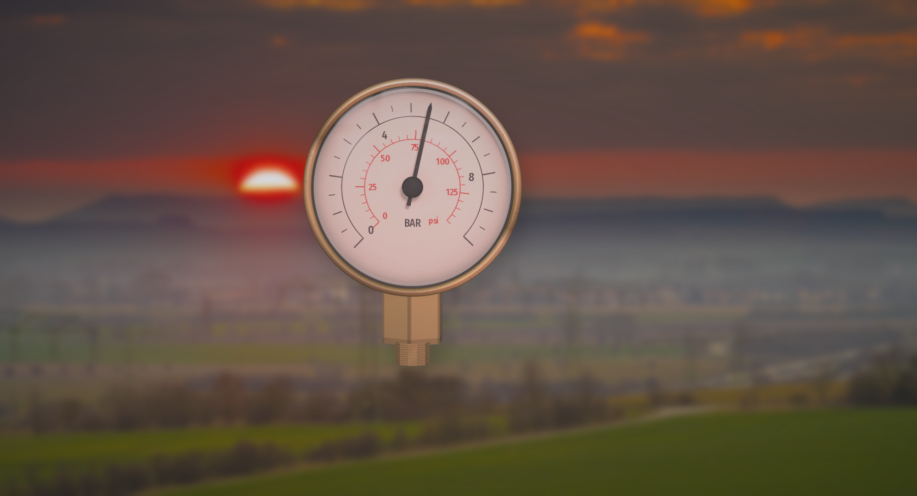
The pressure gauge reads 5.5 bar
